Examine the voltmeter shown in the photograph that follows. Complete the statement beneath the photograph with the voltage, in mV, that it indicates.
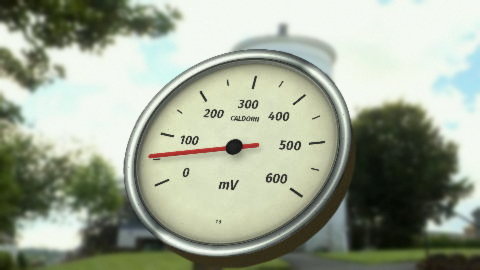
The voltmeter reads 50 mV
